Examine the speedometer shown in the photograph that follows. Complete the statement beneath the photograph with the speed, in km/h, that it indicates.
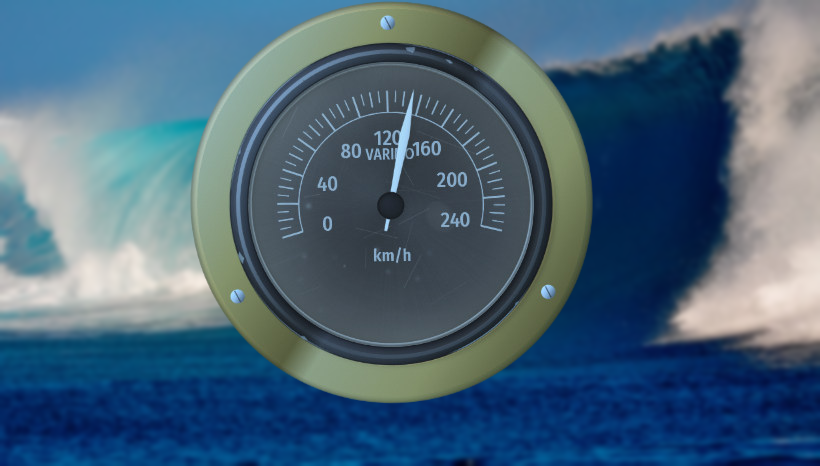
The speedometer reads 135 km/h
